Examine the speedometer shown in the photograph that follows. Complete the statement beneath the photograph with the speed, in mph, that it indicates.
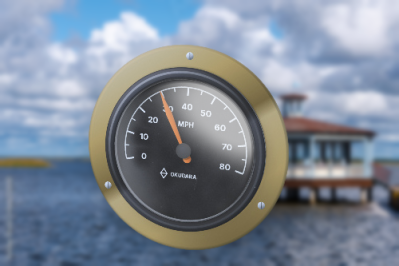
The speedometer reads 30 mph
